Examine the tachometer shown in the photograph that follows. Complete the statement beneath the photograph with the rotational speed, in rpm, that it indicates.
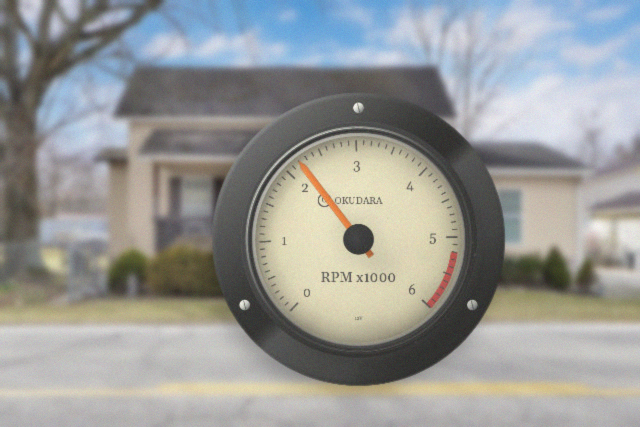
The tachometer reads 2200 rpm
